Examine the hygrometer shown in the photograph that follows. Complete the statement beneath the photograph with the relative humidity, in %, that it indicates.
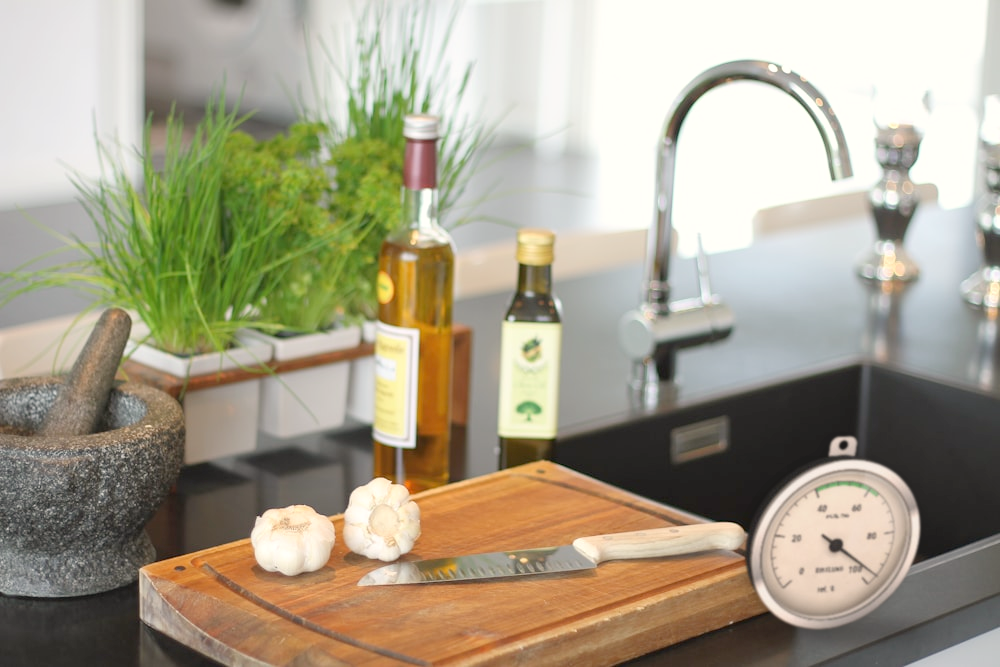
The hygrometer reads 96 %
